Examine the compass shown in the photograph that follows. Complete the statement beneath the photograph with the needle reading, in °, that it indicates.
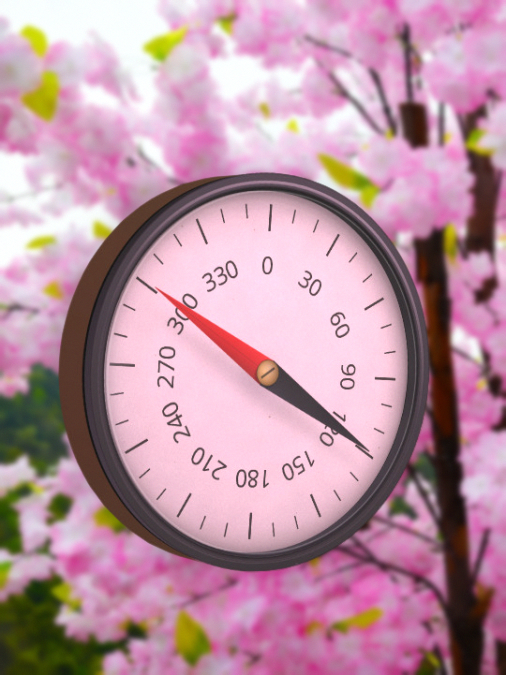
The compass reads 300 °
